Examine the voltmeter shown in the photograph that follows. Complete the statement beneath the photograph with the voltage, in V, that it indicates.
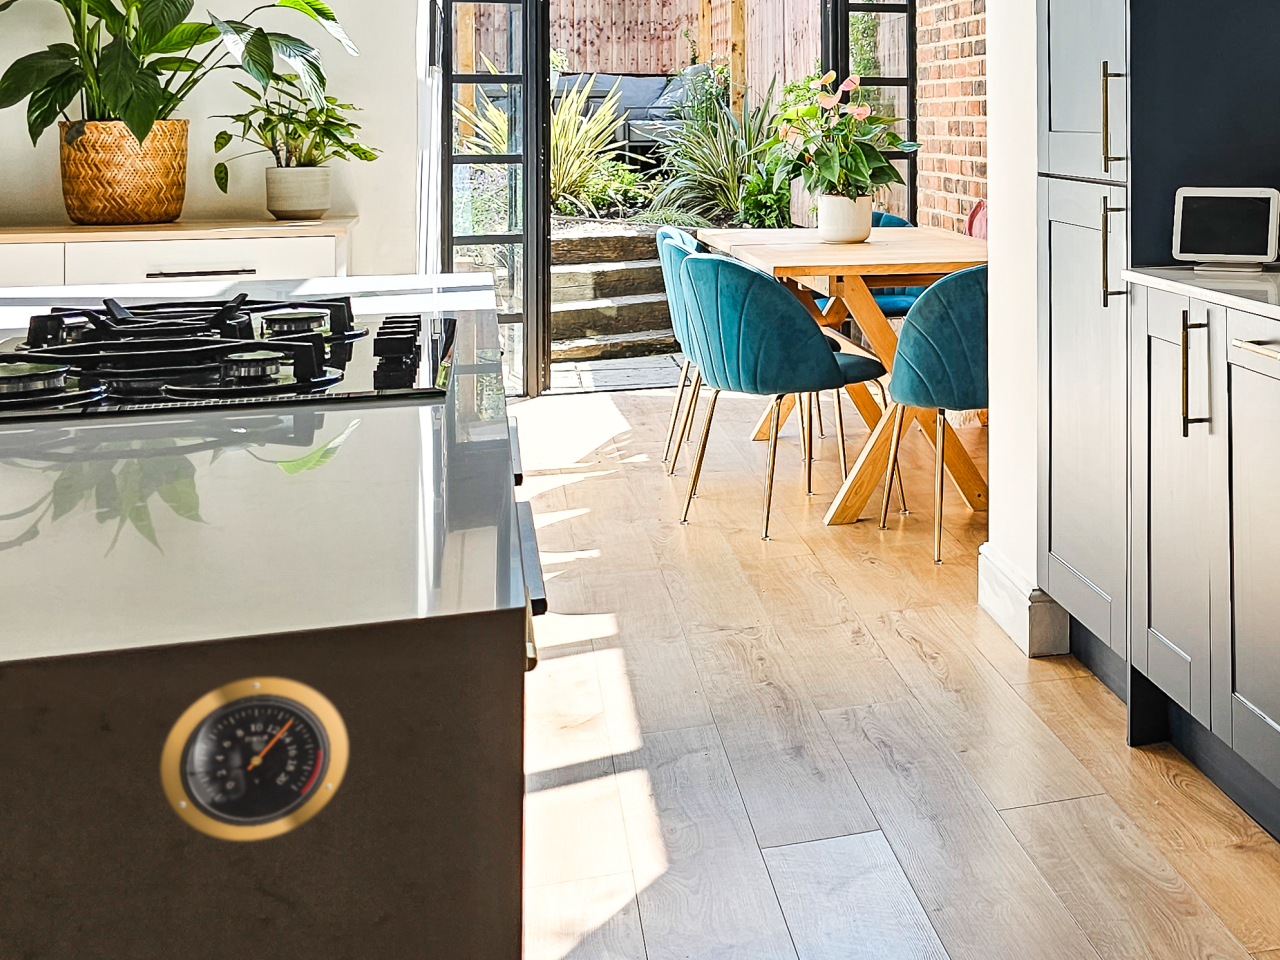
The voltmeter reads 13 V
